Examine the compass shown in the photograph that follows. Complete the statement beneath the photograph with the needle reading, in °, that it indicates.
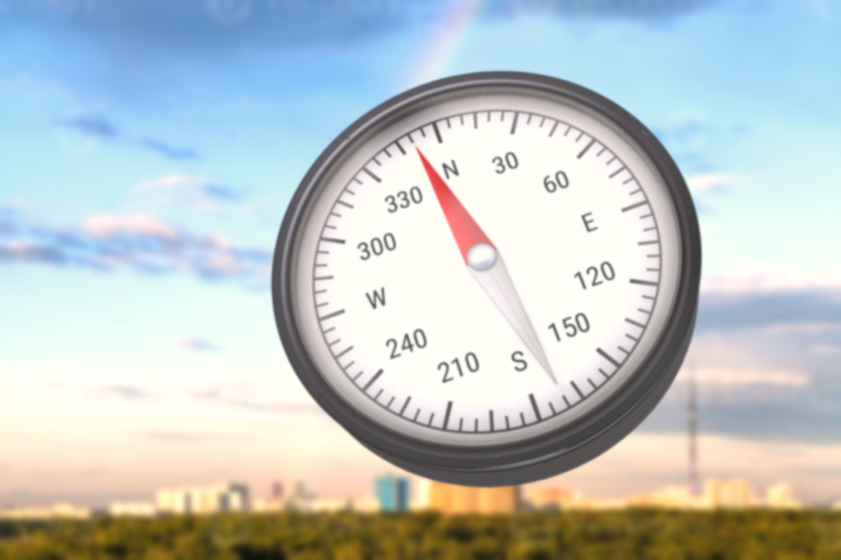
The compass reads 350 °
